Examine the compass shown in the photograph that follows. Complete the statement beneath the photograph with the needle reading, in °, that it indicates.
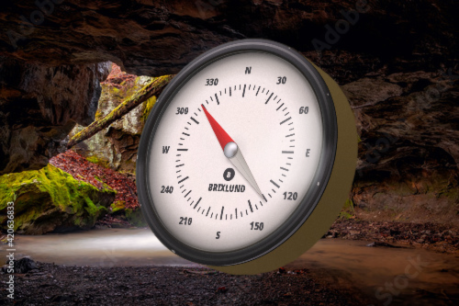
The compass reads 315 °
